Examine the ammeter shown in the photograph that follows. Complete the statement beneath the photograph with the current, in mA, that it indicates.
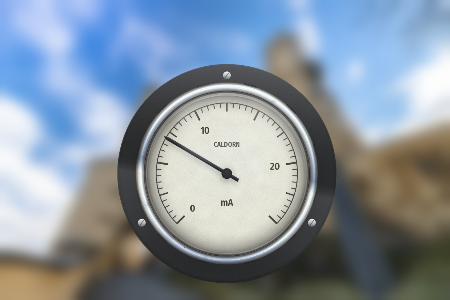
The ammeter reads 7 mA
